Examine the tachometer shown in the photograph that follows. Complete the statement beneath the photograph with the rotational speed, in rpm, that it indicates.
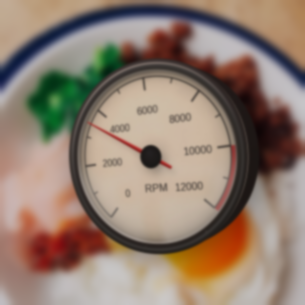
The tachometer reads 3500 rpm
